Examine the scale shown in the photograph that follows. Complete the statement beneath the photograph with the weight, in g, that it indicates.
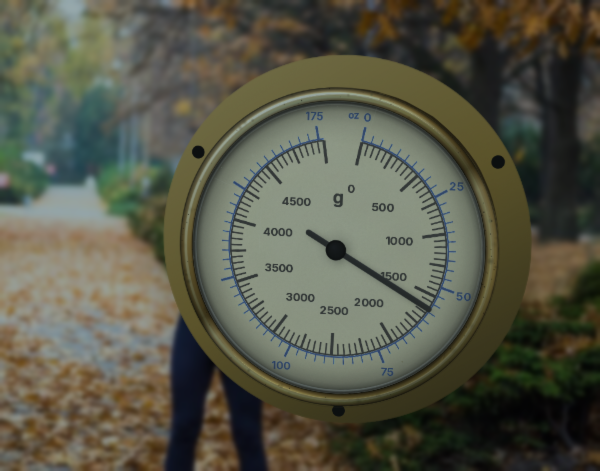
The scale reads 1600 g
